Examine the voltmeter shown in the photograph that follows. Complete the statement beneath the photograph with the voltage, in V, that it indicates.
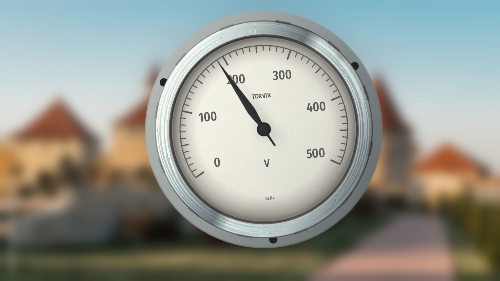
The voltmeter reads 190 V
